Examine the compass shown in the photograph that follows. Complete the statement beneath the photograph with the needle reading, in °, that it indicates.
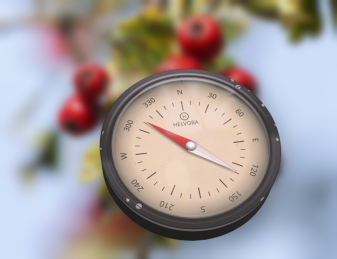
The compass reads 310 °
